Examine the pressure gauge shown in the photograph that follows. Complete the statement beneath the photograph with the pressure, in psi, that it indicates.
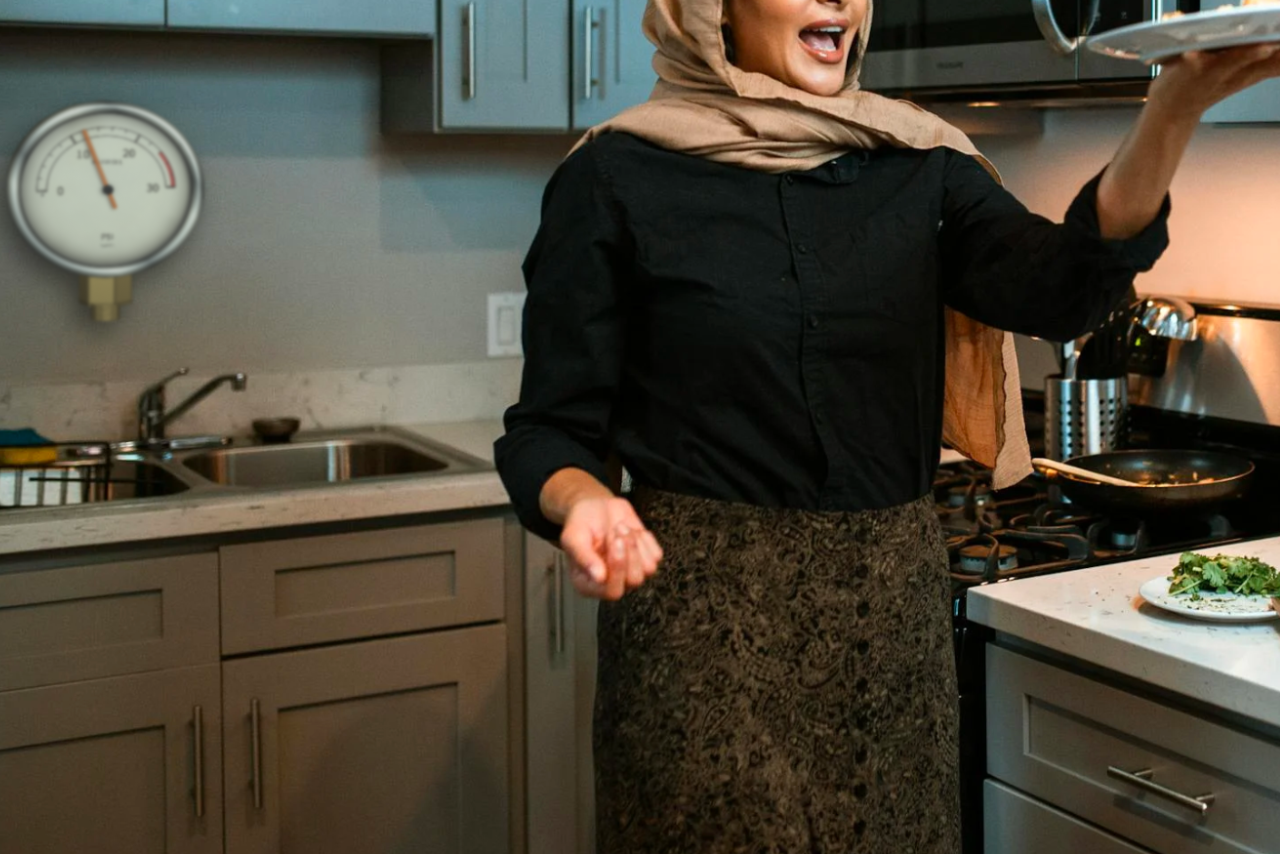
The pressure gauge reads 12 psi
